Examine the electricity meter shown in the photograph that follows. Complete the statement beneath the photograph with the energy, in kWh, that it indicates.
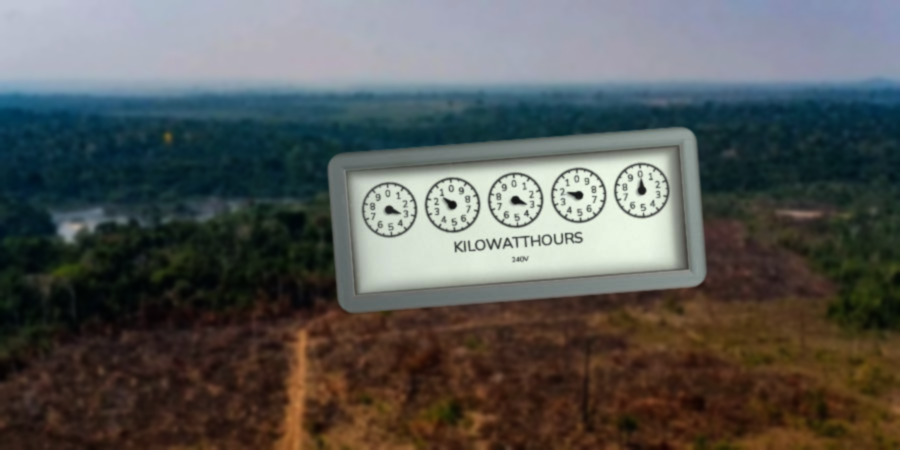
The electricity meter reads 31320 kWh
